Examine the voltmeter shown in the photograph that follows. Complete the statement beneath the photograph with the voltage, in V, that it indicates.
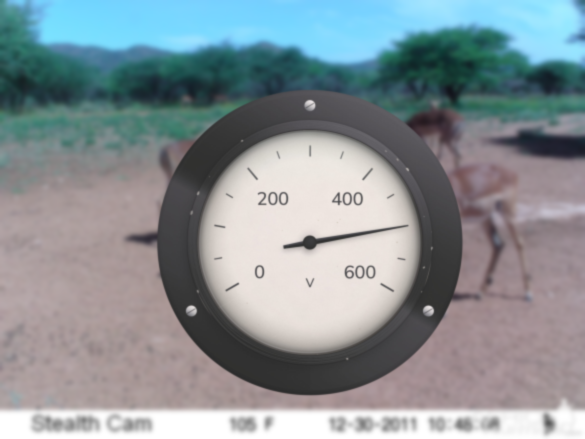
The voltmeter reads 500 V
